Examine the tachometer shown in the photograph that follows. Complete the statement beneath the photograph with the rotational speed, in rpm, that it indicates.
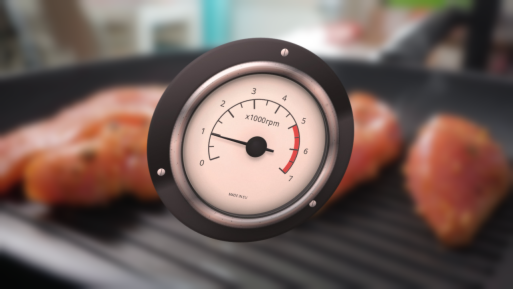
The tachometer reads 1000 rpm
